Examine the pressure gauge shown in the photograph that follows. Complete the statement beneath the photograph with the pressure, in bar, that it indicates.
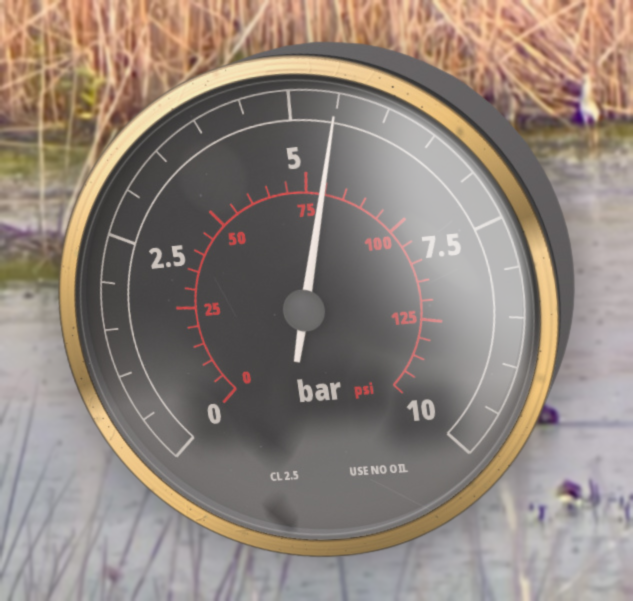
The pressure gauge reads 5.5 bar
